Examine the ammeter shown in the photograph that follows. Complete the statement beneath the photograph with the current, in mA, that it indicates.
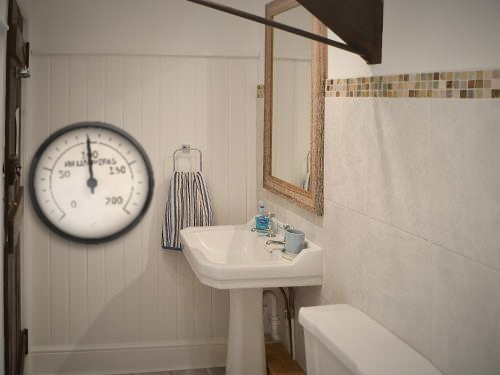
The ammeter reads 100 mA
